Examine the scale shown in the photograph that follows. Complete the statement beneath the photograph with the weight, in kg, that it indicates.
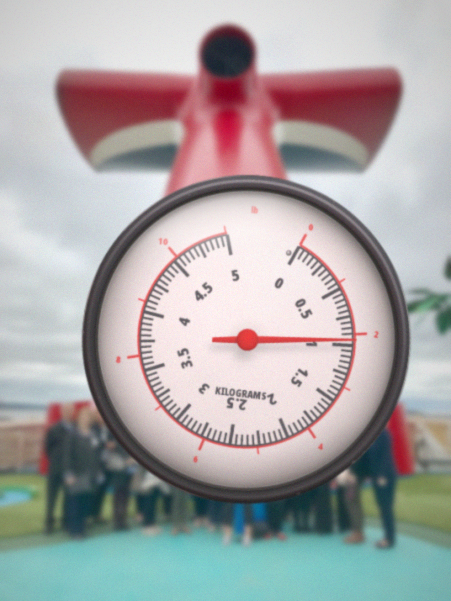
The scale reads 0.95 kg
